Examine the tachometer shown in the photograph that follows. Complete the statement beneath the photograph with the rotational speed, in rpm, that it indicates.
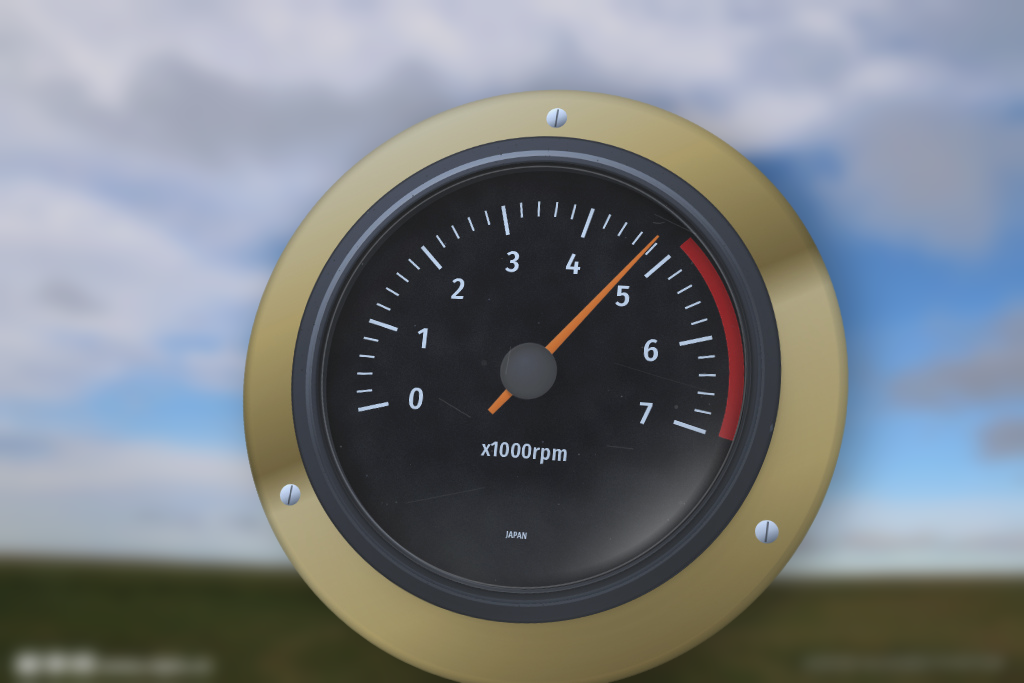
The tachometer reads 4800 rpm
